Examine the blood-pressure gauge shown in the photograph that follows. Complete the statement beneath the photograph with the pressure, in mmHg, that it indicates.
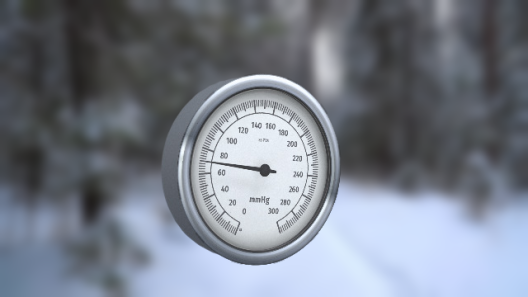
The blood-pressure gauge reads 70 mmHg
